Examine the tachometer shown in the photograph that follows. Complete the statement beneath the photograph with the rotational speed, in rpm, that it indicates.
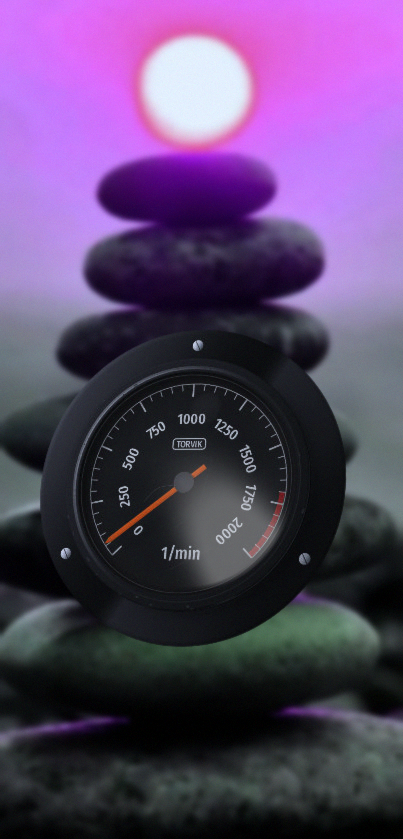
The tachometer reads 50 rpm
